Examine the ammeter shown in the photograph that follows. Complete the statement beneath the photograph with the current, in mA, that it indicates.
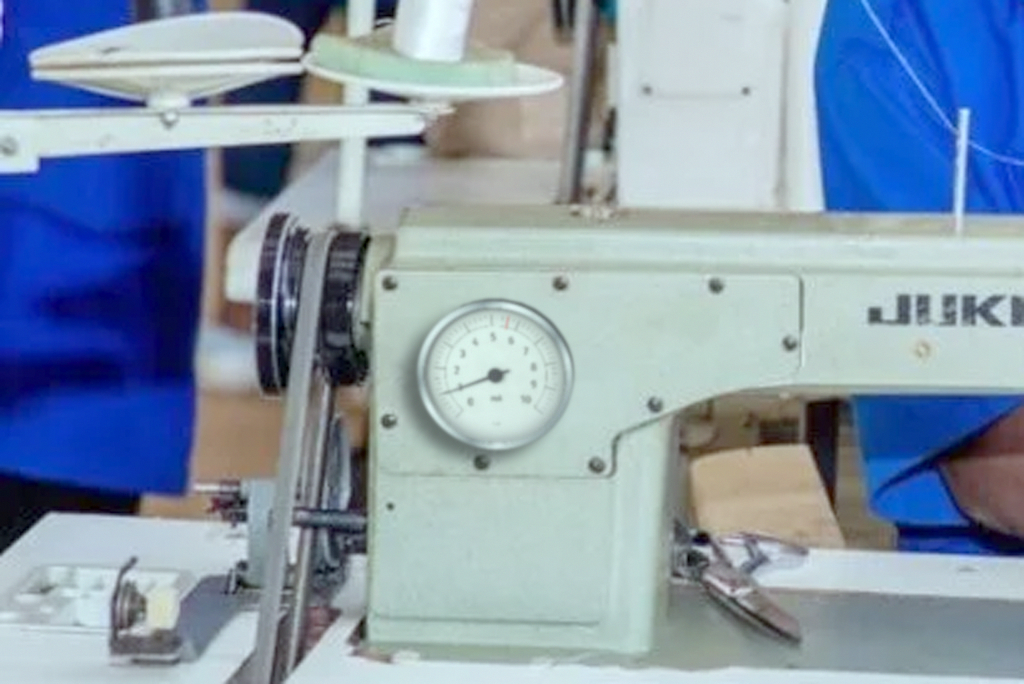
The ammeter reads 1 mA
